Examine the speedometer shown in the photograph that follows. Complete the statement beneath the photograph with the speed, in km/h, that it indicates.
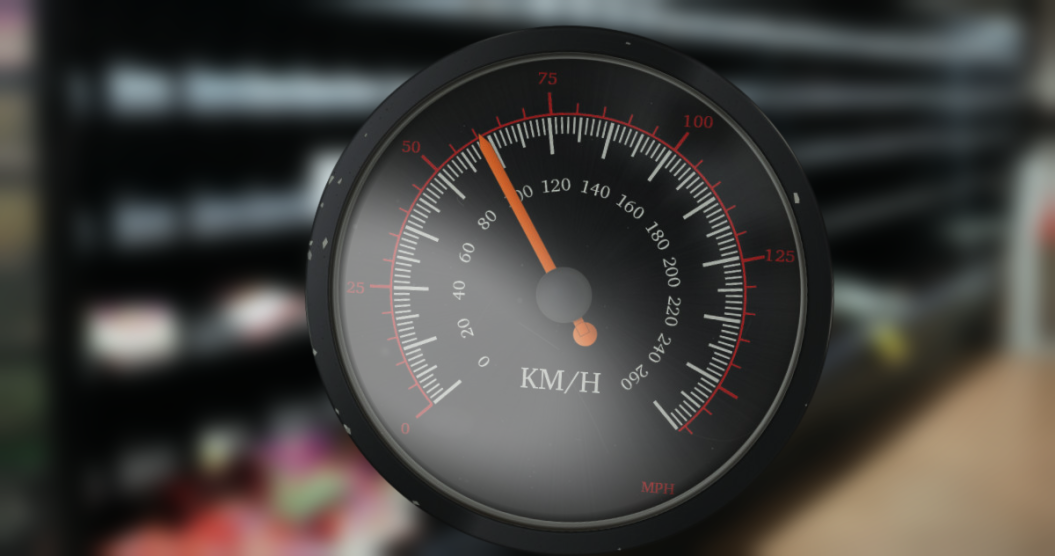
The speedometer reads 98 km/h
